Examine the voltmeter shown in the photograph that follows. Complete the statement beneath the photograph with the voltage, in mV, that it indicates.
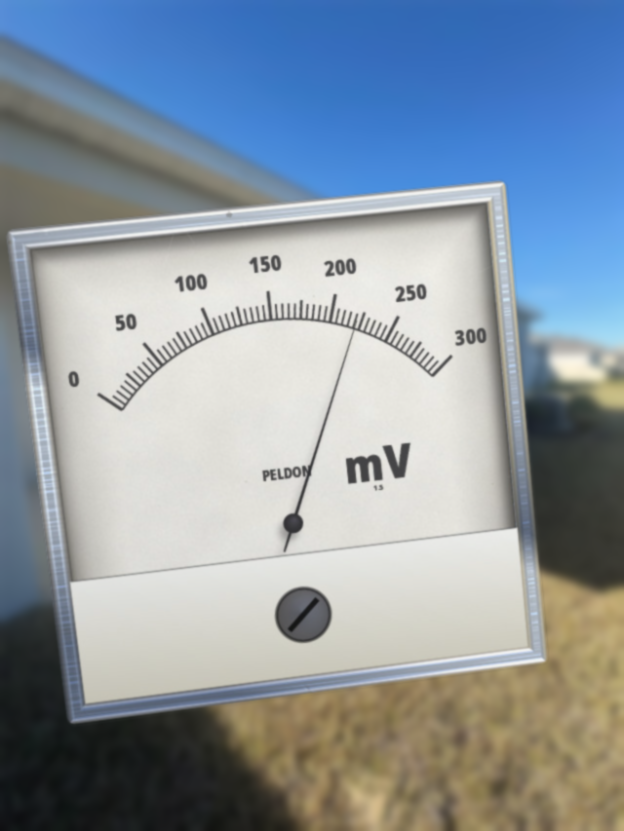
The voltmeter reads 220 mV
